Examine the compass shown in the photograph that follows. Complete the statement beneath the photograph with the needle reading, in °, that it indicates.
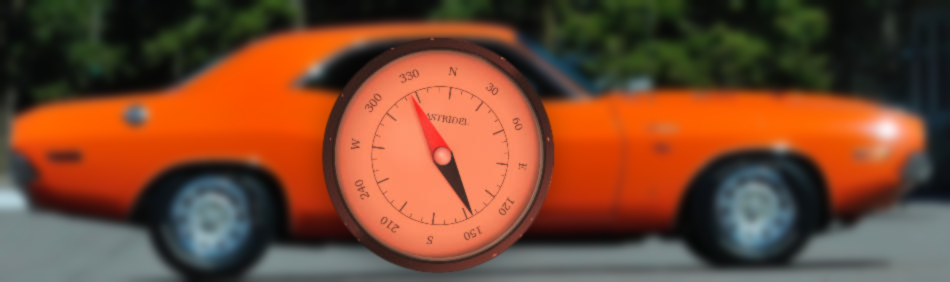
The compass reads 325 °
